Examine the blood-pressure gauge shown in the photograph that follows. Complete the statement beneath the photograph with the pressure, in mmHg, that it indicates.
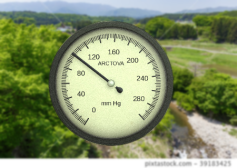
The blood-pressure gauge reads 100 mmHg
